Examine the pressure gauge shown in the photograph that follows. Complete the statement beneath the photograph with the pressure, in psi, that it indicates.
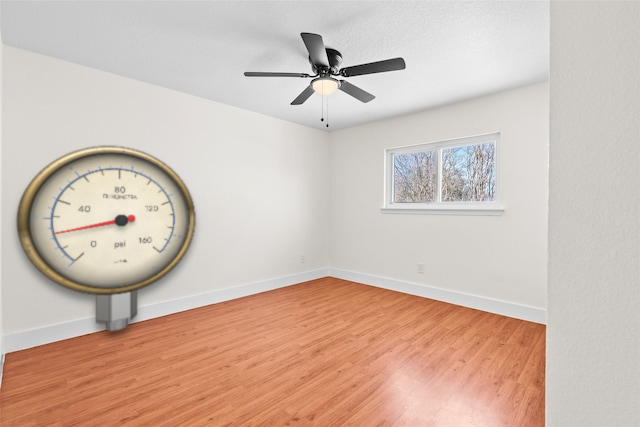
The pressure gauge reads 20 psi
